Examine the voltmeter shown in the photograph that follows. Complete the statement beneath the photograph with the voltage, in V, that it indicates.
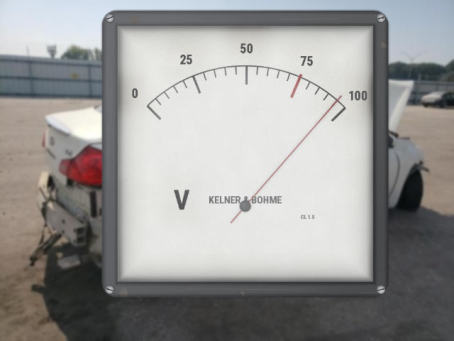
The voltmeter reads 95 V
